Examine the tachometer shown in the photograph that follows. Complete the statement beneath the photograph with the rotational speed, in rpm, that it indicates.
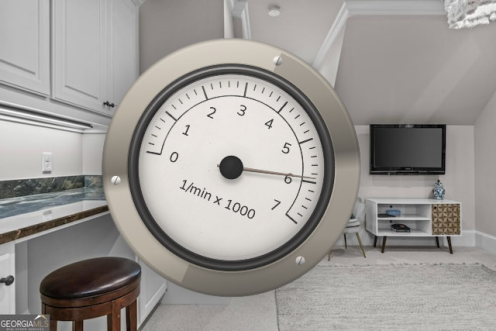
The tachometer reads 5900 rpm
